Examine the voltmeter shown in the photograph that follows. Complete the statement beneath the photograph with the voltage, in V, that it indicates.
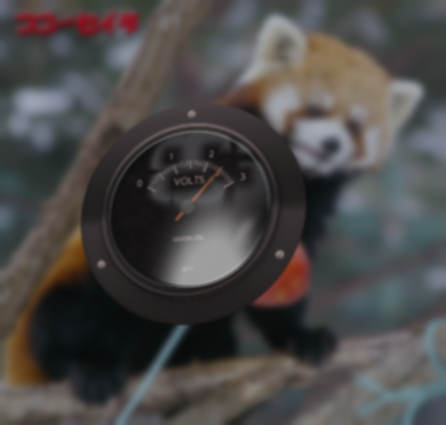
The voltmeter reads 2.5 V
